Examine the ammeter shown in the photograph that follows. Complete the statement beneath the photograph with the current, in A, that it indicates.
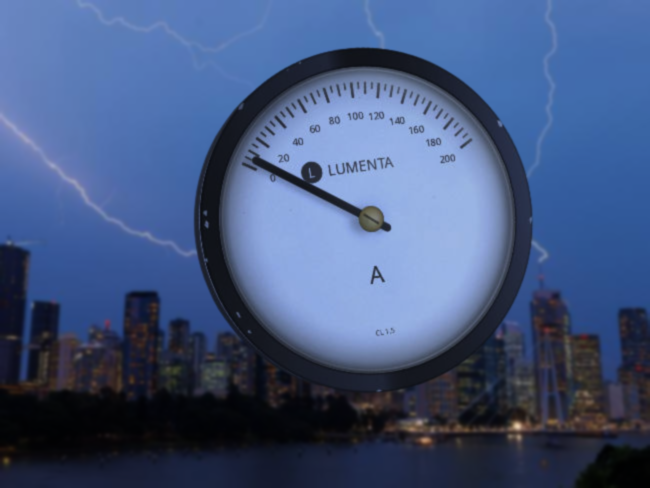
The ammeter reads 5 A
